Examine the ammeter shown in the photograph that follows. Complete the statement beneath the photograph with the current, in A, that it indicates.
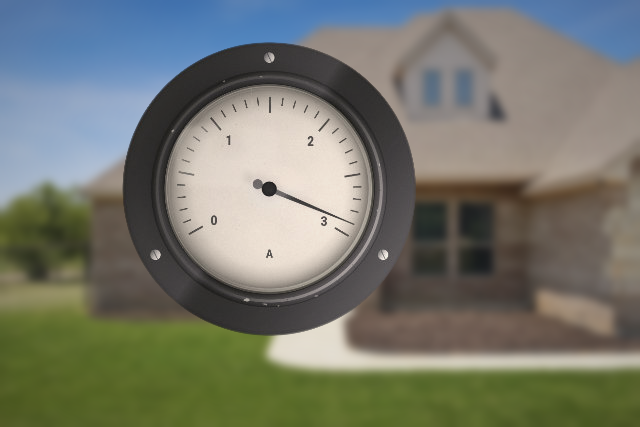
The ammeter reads 2.9 A
